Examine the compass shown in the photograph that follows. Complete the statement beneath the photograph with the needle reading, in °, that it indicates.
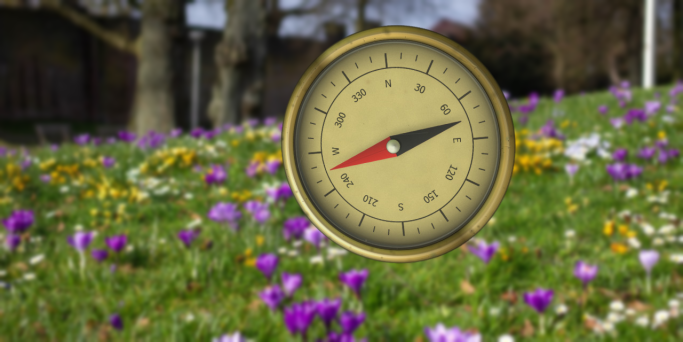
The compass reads 255 °
